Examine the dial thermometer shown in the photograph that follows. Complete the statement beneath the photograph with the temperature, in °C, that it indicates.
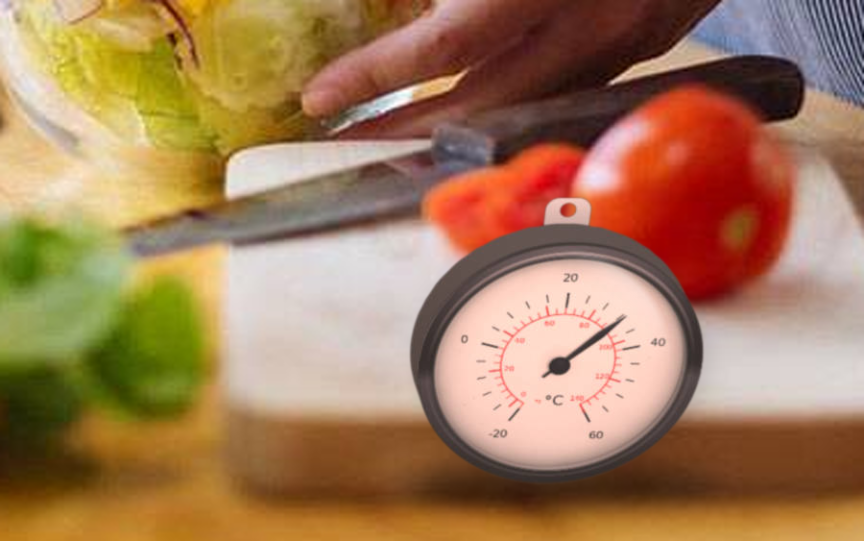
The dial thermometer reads 32 °C
